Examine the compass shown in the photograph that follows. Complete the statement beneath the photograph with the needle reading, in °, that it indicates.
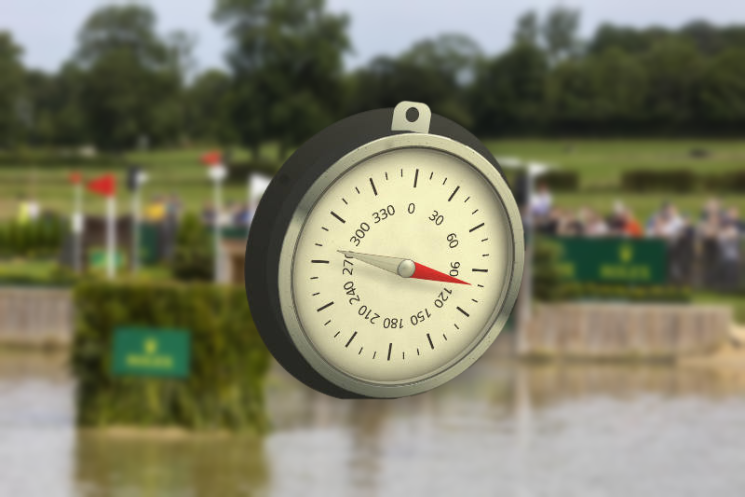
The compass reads 100 °
